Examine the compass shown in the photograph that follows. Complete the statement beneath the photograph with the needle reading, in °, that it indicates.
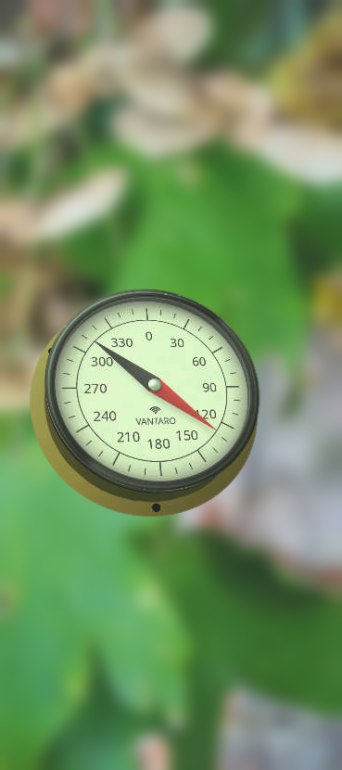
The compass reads 130 °
